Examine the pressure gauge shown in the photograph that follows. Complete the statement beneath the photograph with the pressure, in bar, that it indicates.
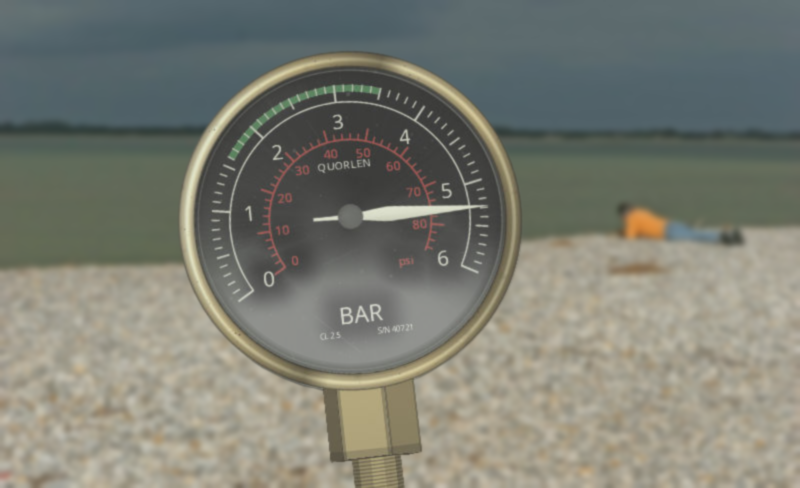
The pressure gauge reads 5.3 bar
